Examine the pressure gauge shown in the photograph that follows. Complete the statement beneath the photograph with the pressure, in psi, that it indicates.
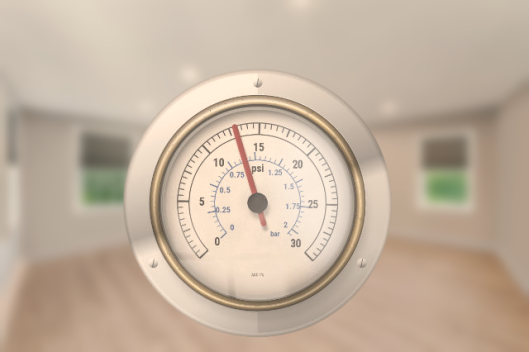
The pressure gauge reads 13 psi
